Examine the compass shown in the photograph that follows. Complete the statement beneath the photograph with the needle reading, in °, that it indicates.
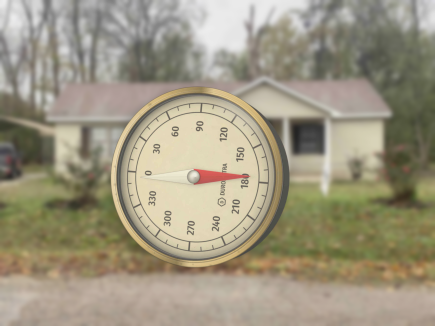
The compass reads 175 °
